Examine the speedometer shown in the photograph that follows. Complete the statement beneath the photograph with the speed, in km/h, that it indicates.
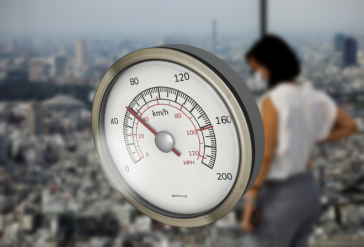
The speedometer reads 60 km/h
